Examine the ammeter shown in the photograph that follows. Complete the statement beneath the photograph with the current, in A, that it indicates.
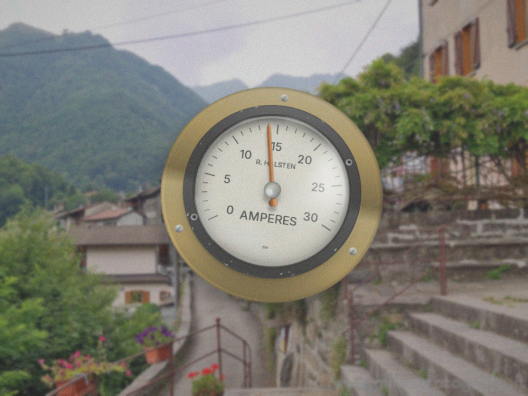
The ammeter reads 14 A
